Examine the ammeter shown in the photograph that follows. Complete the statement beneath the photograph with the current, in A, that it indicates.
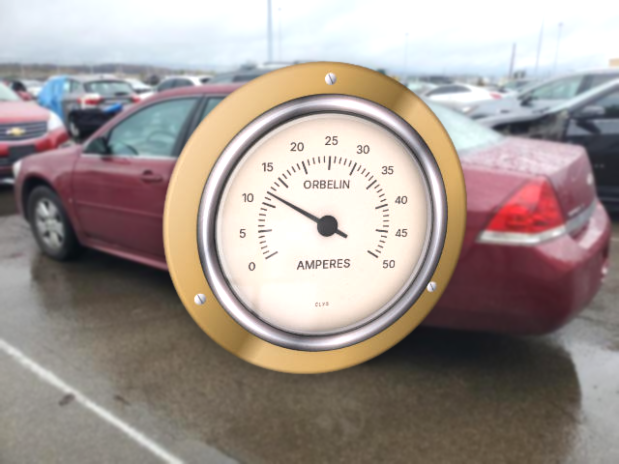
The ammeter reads 12 A
